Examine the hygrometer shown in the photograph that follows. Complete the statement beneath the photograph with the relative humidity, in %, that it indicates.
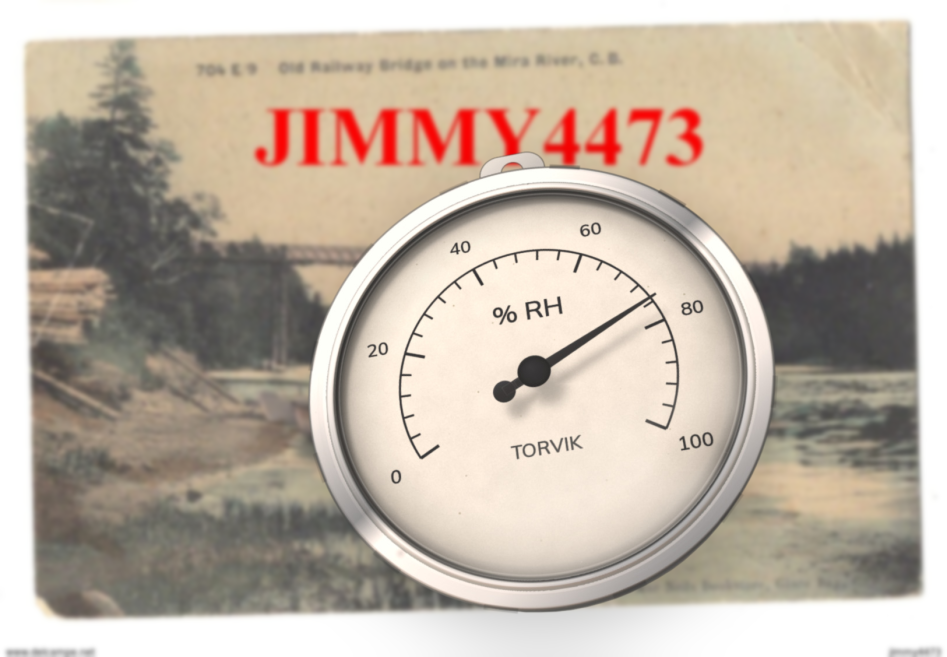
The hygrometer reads 76 %
